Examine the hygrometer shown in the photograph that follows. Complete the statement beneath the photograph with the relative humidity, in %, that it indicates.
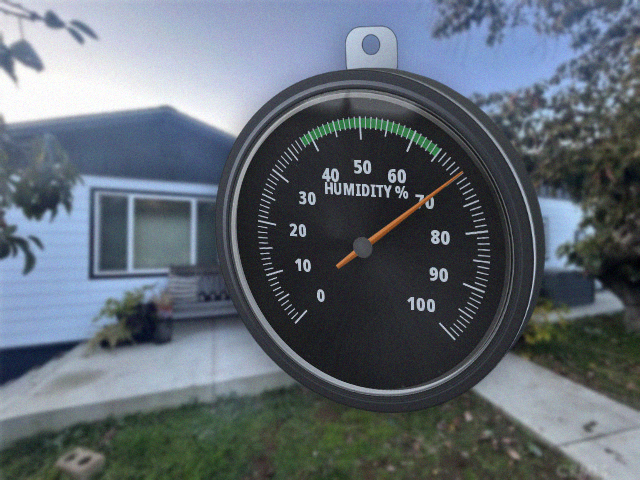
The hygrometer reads 70 %
